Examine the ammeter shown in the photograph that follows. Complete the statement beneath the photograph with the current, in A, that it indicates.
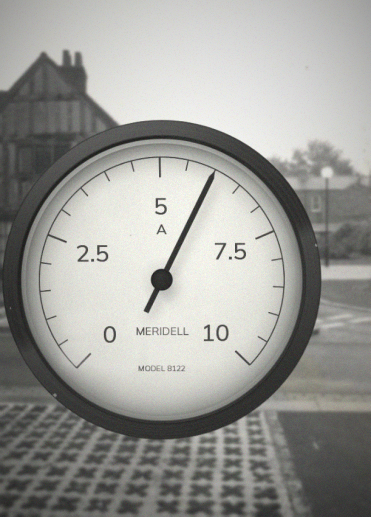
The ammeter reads 6 A
